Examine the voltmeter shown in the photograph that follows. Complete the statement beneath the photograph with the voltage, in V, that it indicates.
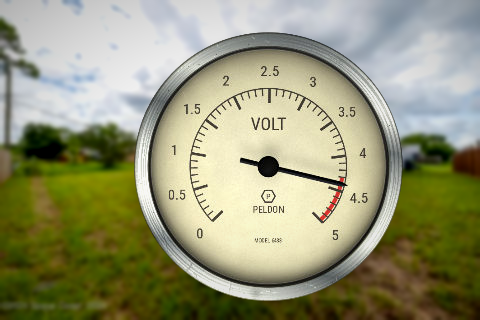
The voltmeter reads 4.4 V
